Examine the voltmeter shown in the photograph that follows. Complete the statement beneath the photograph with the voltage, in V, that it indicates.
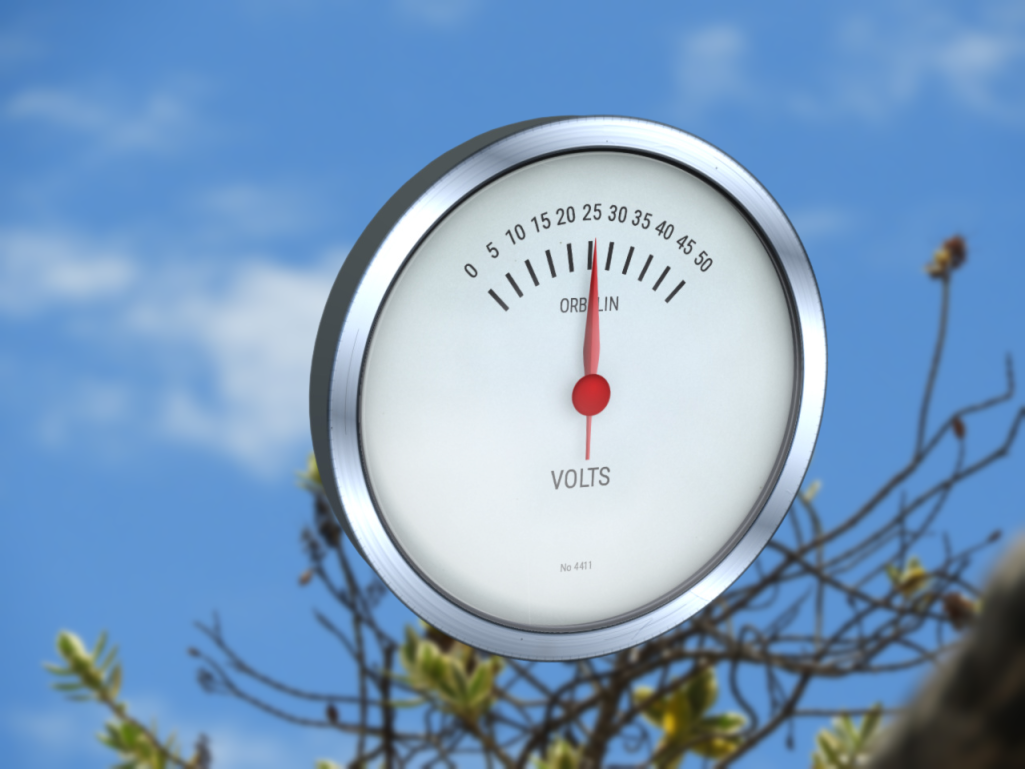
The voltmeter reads 25 V
